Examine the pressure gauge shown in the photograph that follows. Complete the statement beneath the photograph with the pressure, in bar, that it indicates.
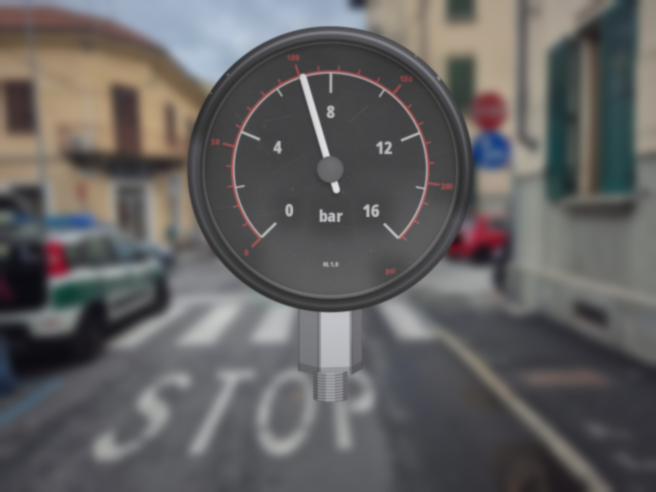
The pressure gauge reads 7 bar
